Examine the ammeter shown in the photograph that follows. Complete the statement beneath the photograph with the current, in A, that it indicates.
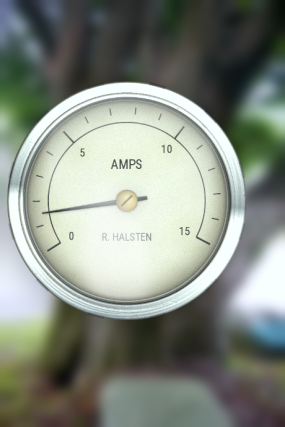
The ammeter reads 1.5 A
